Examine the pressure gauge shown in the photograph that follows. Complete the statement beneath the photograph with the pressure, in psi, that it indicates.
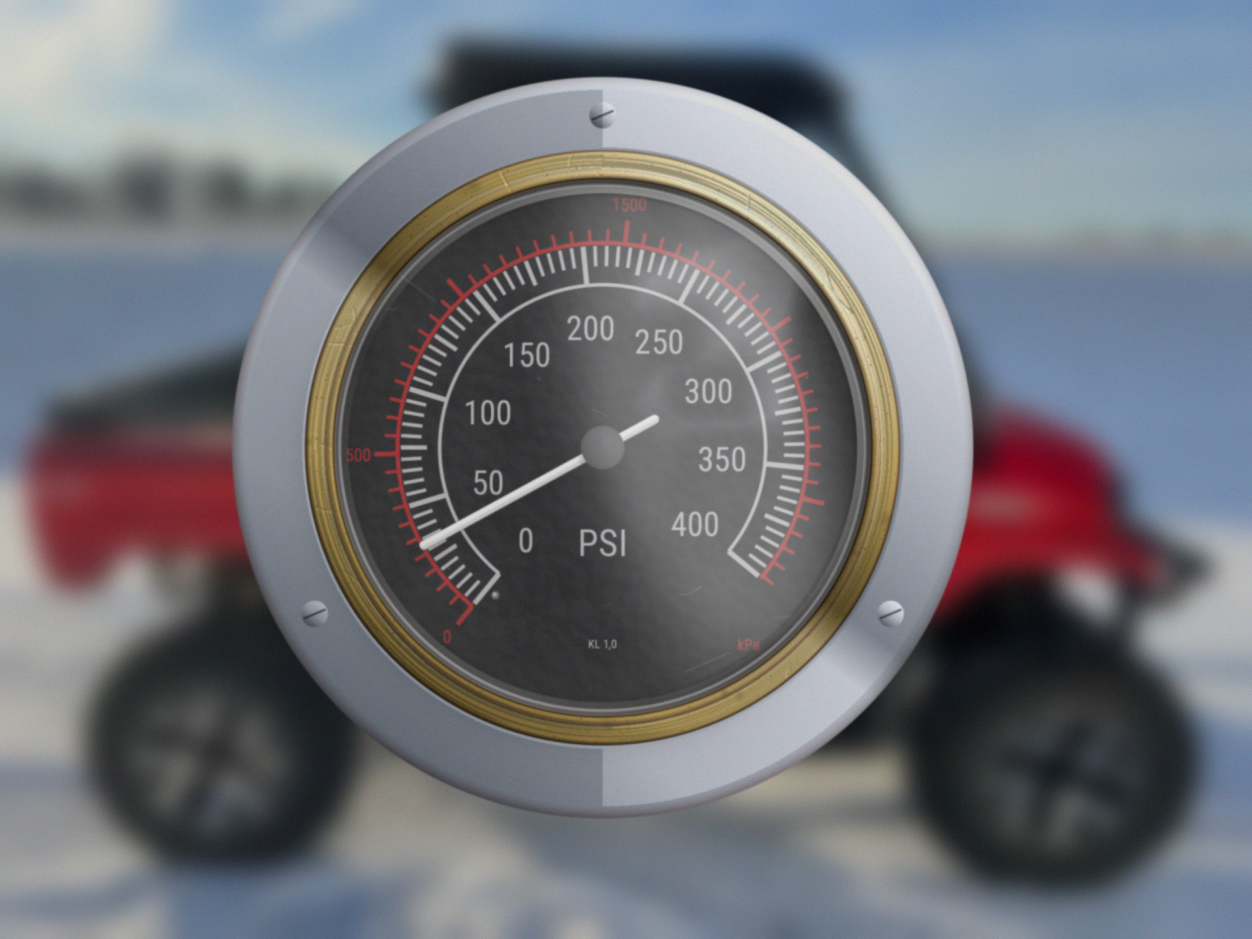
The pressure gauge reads 32.5 psi
